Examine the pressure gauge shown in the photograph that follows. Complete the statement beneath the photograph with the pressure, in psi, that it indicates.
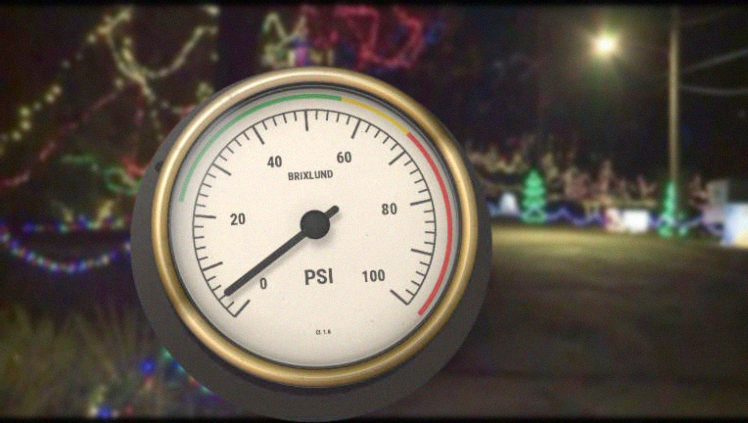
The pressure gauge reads 4 psi
